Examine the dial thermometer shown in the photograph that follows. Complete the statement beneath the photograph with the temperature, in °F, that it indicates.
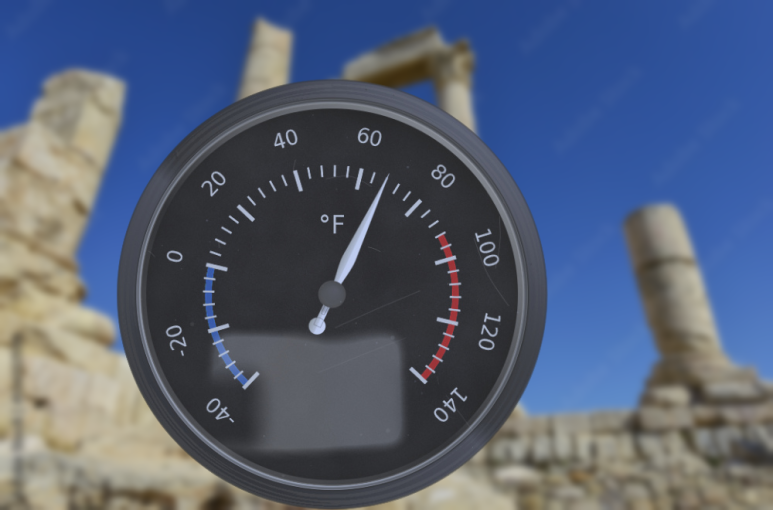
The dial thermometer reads 68 °F
